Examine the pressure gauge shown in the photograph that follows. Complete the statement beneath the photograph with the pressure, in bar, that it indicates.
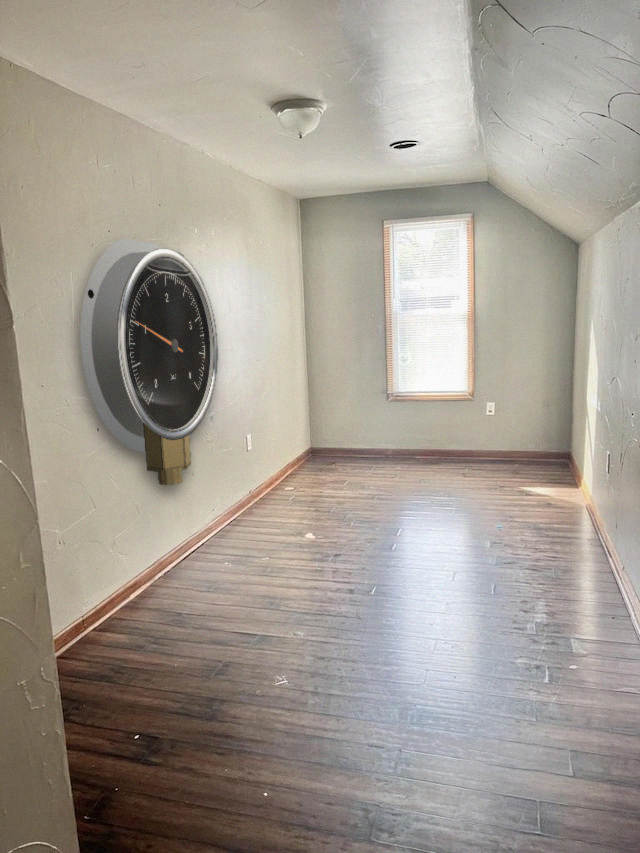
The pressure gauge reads 1 bar
